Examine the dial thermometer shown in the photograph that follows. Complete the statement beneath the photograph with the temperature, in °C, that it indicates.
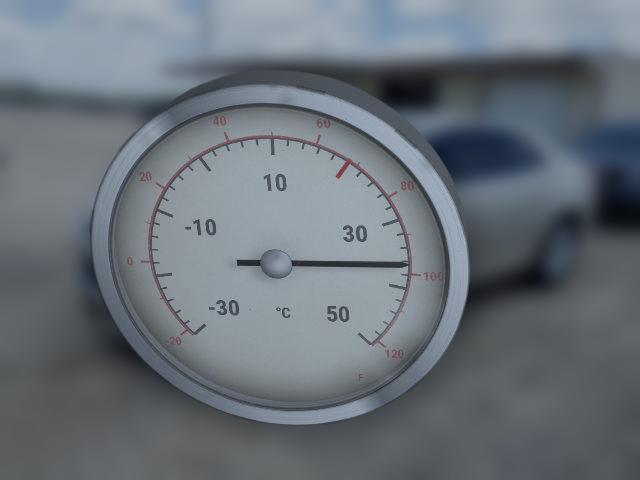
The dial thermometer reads 36 °C
